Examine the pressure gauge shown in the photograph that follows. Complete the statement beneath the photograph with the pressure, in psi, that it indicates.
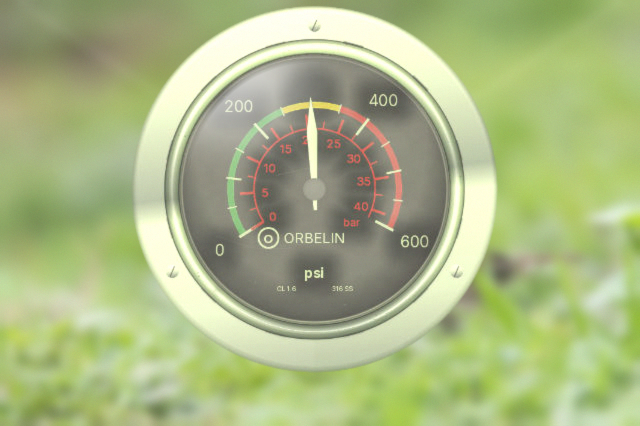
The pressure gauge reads 300 psi
